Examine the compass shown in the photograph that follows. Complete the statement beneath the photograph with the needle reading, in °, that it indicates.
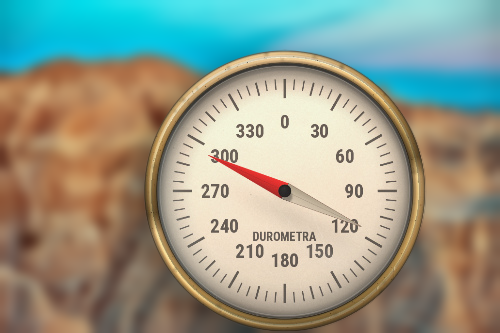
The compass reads 295 °
